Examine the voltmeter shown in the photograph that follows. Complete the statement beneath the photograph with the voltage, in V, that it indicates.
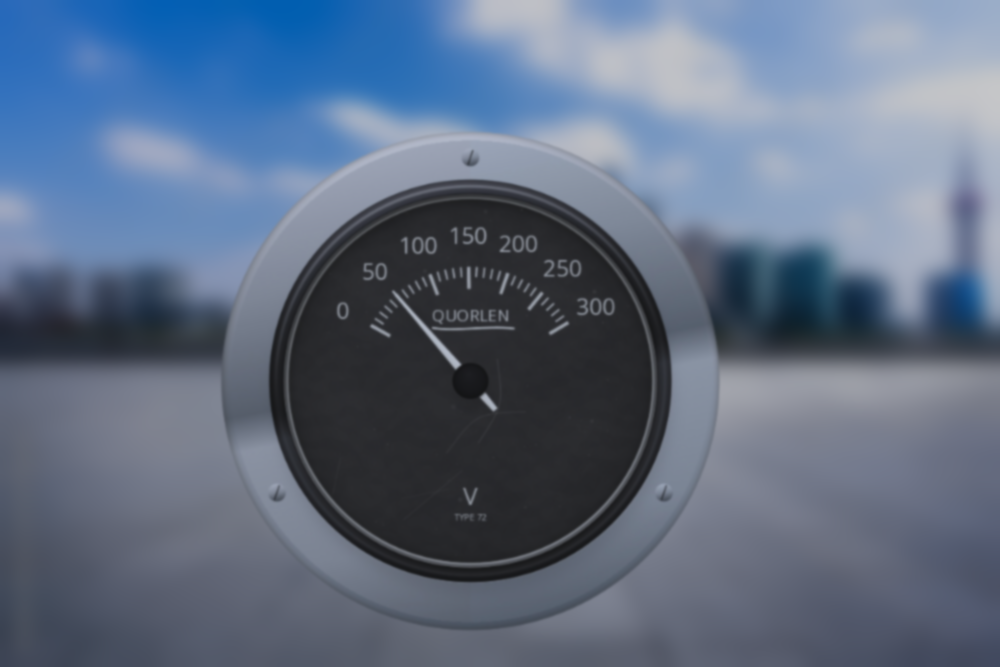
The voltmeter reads 50 V
